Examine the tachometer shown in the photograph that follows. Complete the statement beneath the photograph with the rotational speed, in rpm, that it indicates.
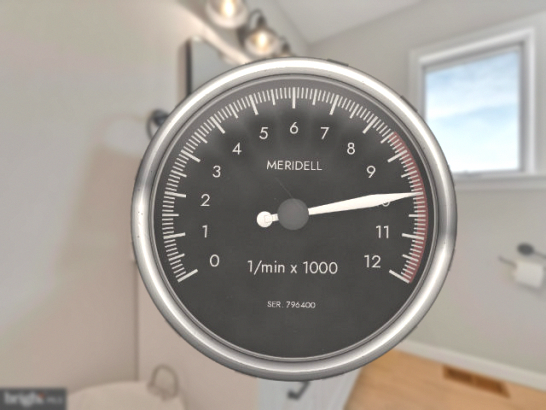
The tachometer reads 10000 rpm
